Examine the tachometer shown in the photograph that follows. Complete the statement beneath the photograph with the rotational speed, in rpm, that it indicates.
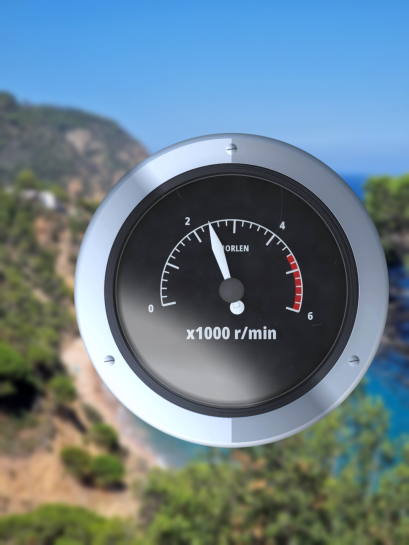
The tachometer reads 2400 rpm
